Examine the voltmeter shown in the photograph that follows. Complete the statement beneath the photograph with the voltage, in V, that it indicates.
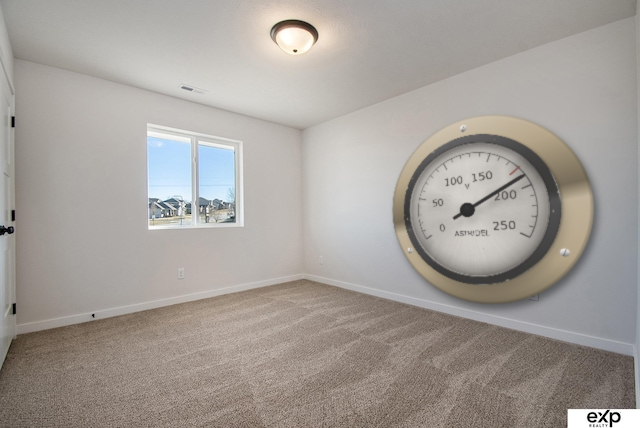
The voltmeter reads 190 V
